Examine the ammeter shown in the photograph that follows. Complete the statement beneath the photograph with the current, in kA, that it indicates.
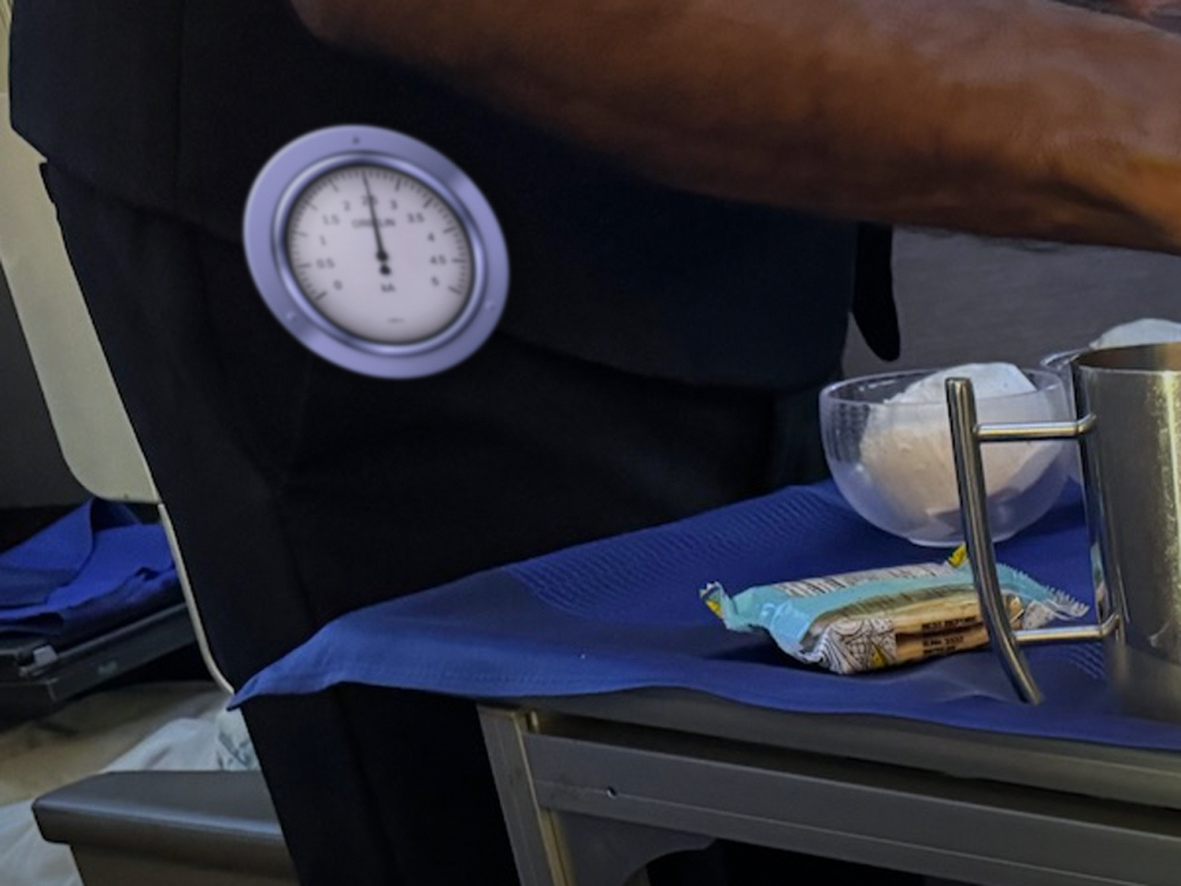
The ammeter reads 2.5 kA
